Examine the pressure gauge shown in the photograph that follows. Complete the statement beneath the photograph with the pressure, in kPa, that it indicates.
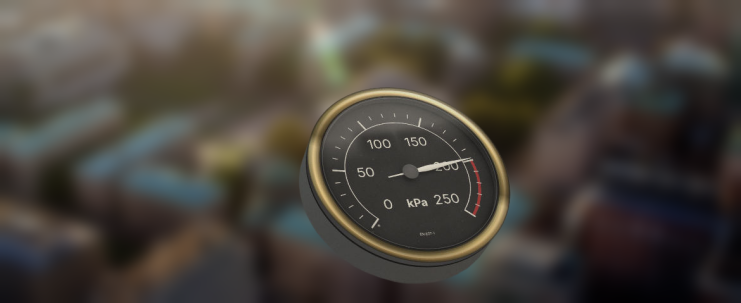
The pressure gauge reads 200 kPa
